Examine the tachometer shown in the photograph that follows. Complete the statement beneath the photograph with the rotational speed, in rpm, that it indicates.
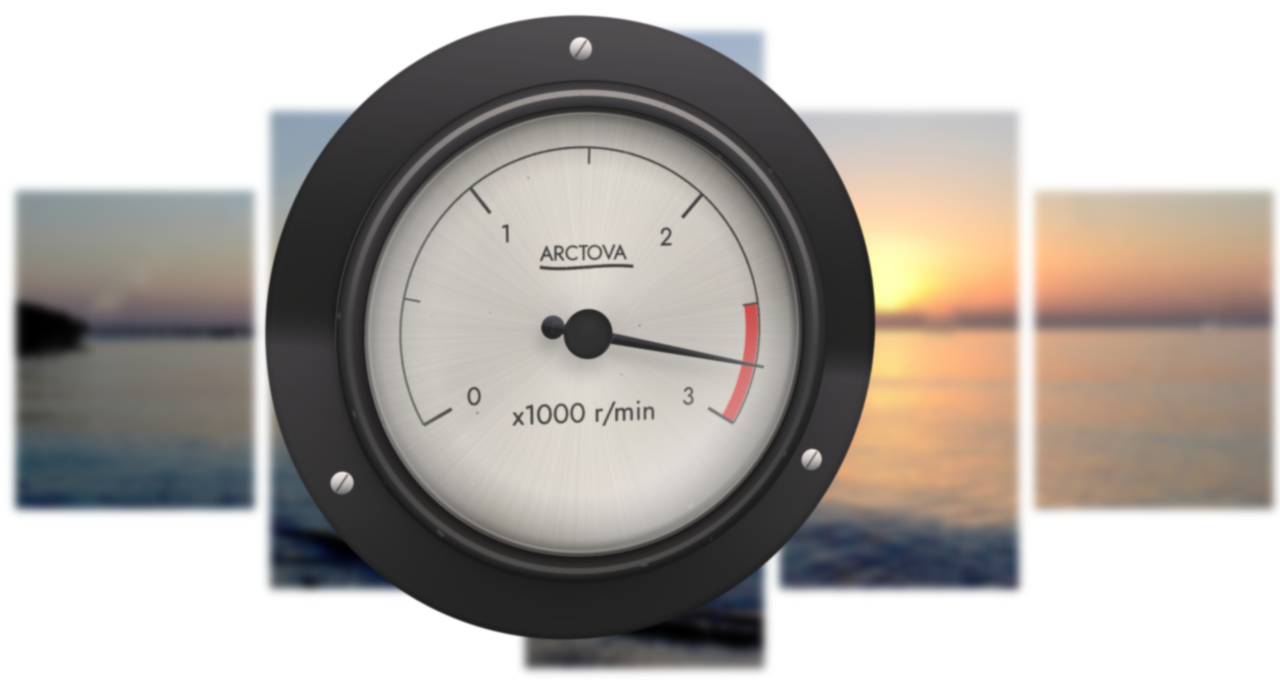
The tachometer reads 2750 rpm
